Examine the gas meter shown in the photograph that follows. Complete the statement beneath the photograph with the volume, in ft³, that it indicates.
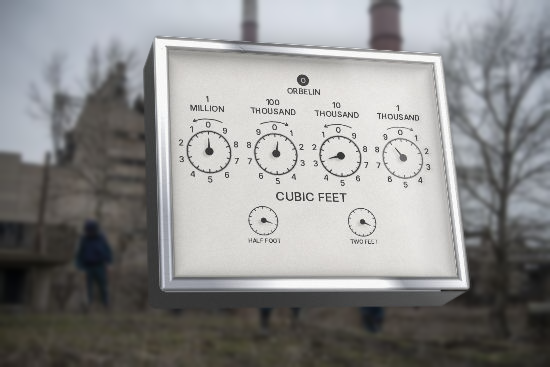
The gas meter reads 2900 ft³
